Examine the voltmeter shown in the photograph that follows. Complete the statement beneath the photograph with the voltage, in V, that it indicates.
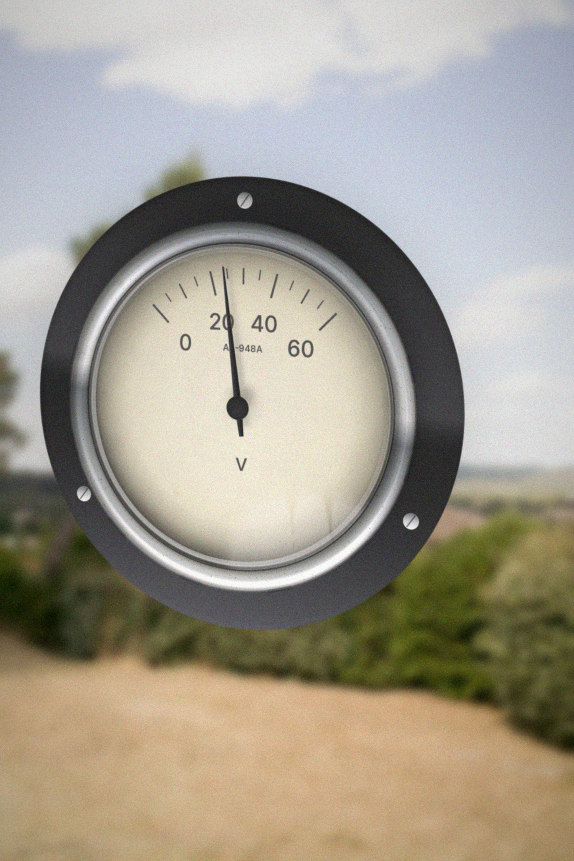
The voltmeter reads 25 V
